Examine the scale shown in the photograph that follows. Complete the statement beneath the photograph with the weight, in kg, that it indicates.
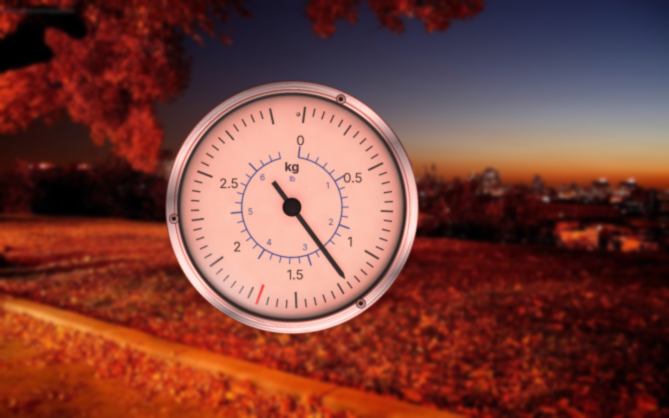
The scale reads 1.2 kg
